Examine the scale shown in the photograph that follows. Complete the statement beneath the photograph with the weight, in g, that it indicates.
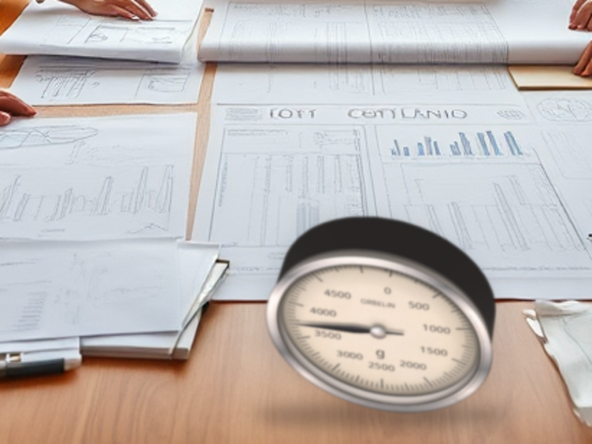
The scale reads 3750 g
